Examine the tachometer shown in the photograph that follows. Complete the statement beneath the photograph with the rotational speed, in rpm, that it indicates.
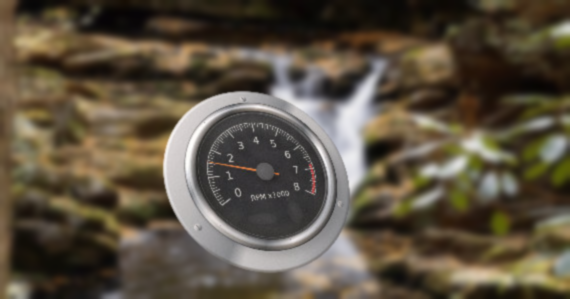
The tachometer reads 1500 rpm
